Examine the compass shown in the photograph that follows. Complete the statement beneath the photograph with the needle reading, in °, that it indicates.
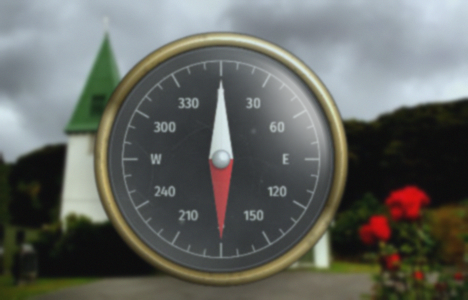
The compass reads 180 °
